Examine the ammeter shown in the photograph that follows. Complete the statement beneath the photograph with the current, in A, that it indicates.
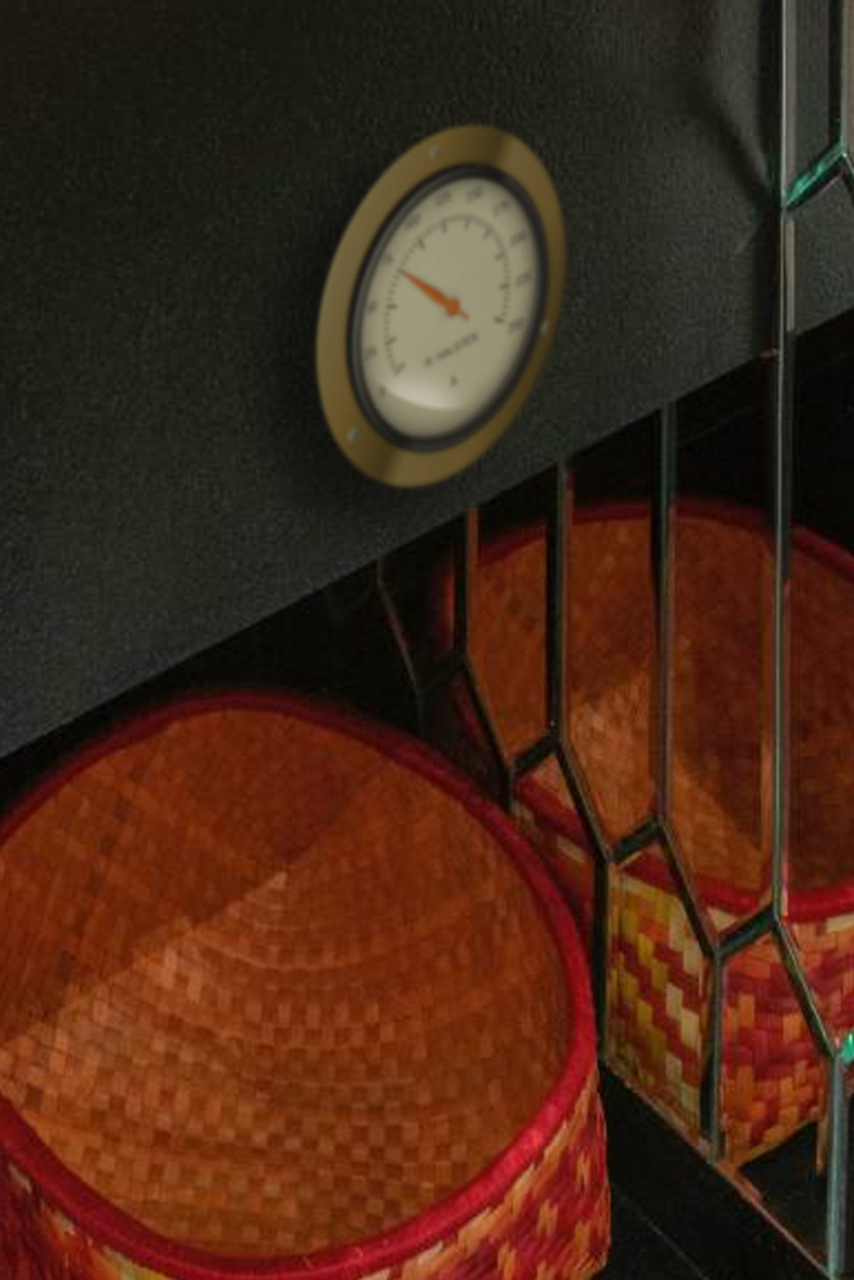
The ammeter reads 75 A
